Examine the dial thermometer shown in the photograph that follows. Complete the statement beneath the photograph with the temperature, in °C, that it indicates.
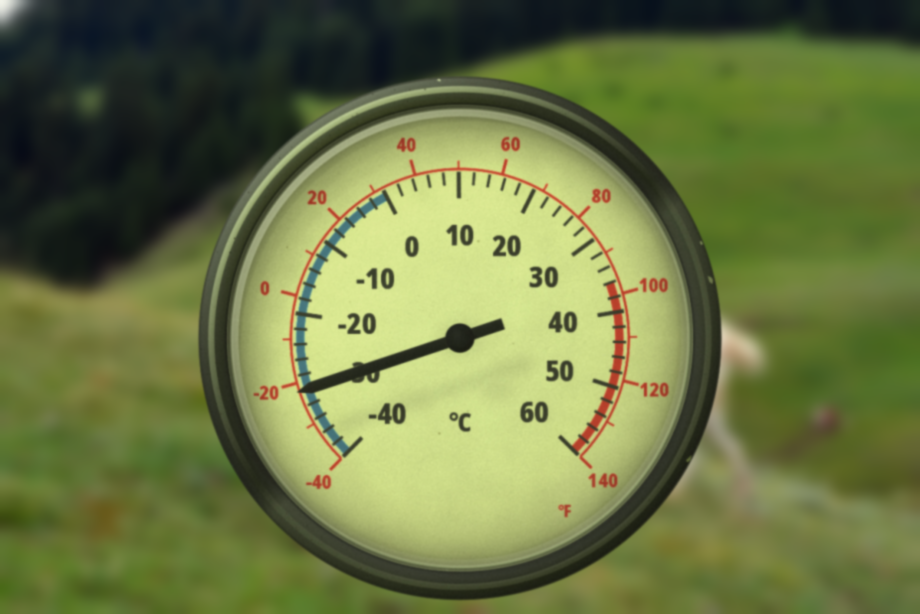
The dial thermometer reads -30 °C
